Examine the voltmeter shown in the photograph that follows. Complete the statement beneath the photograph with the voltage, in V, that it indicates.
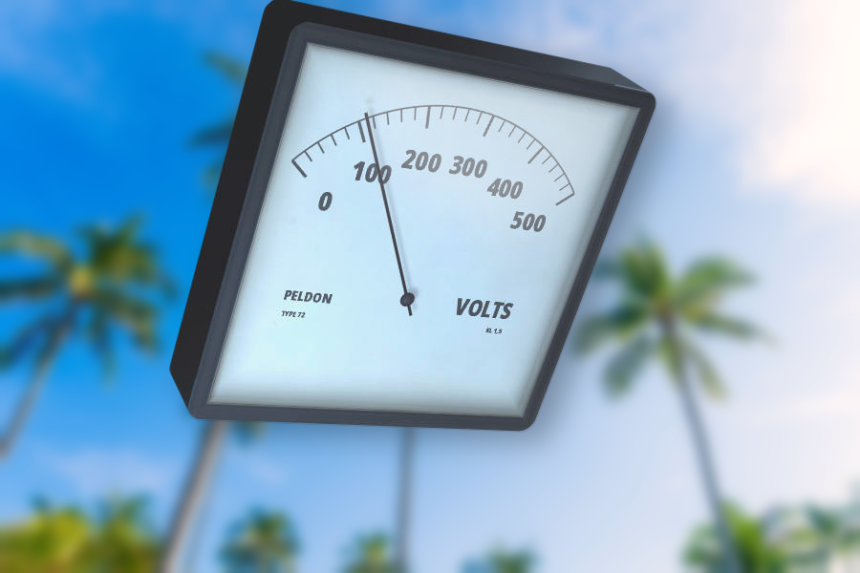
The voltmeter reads 110 V
